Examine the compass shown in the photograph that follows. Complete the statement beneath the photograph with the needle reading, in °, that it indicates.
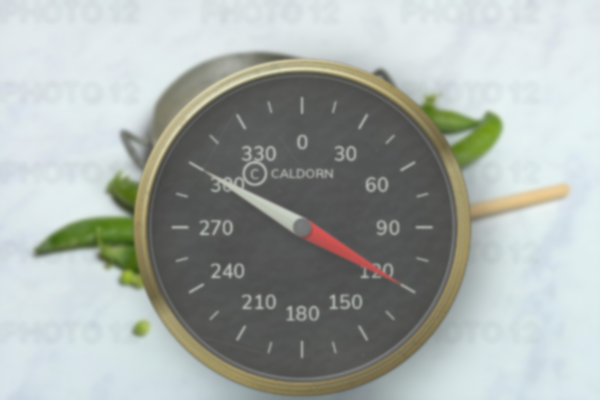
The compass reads 120 °
